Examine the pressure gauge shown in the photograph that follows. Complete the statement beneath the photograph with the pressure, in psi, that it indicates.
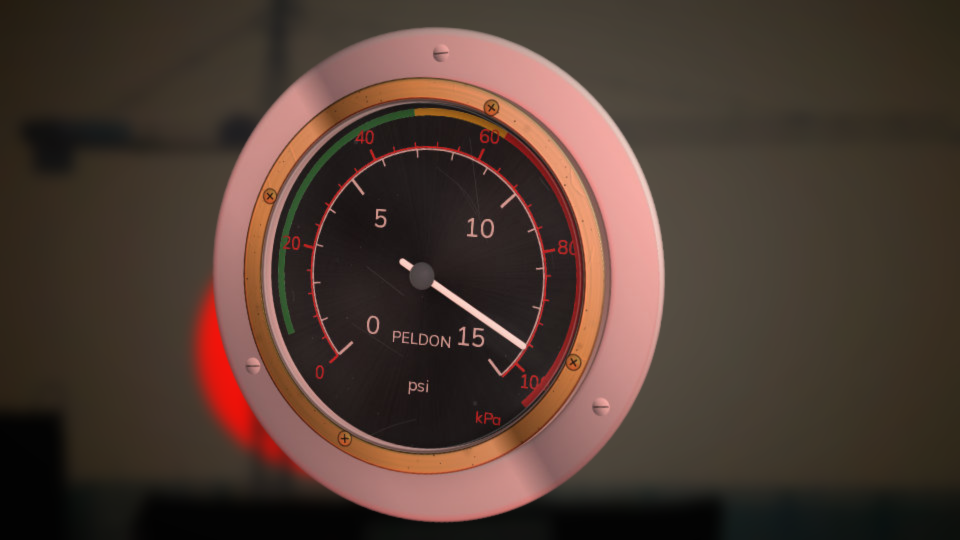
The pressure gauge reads 14 psi
